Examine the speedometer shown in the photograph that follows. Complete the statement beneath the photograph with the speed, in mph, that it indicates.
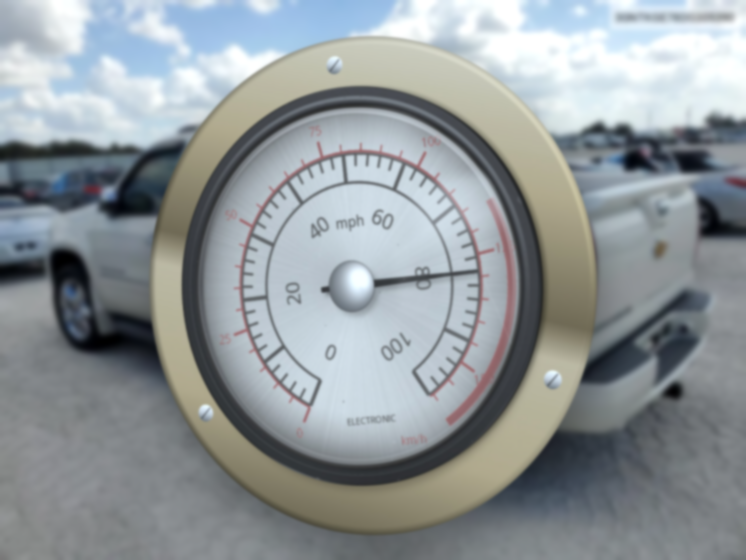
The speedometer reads 80 mph
